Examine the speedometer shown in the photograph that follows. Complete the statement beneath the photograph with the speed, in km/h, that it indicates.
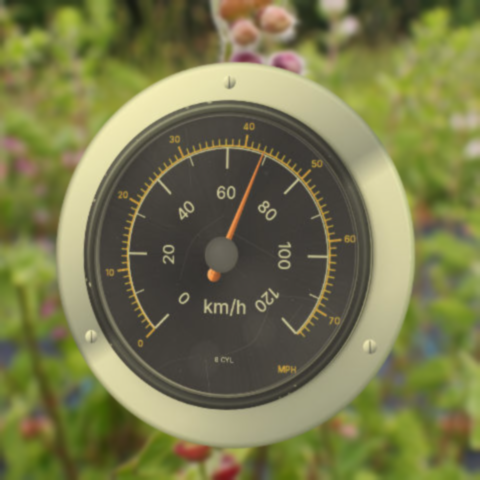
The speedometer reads 70 km/h
